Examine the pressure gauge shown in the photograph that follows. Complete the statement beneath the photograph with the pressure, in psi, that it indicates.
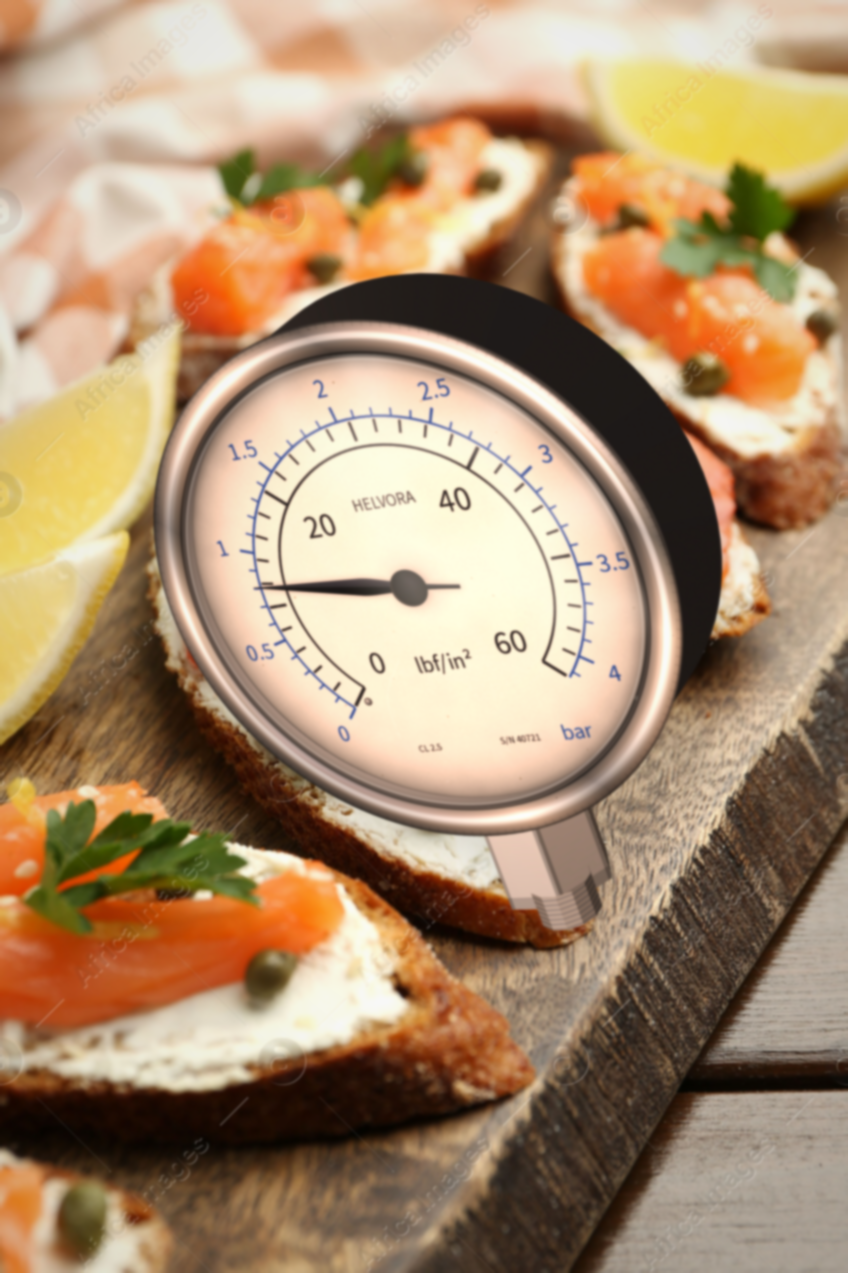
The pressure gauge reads 12 psi
